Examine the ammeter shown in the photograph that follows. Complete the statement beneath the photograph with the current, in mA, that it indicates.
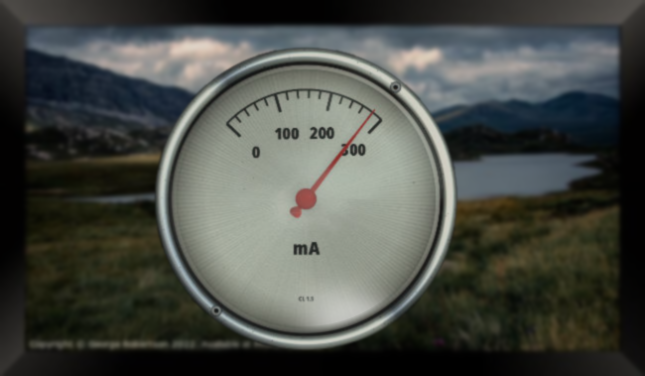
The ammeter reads 280 mA
